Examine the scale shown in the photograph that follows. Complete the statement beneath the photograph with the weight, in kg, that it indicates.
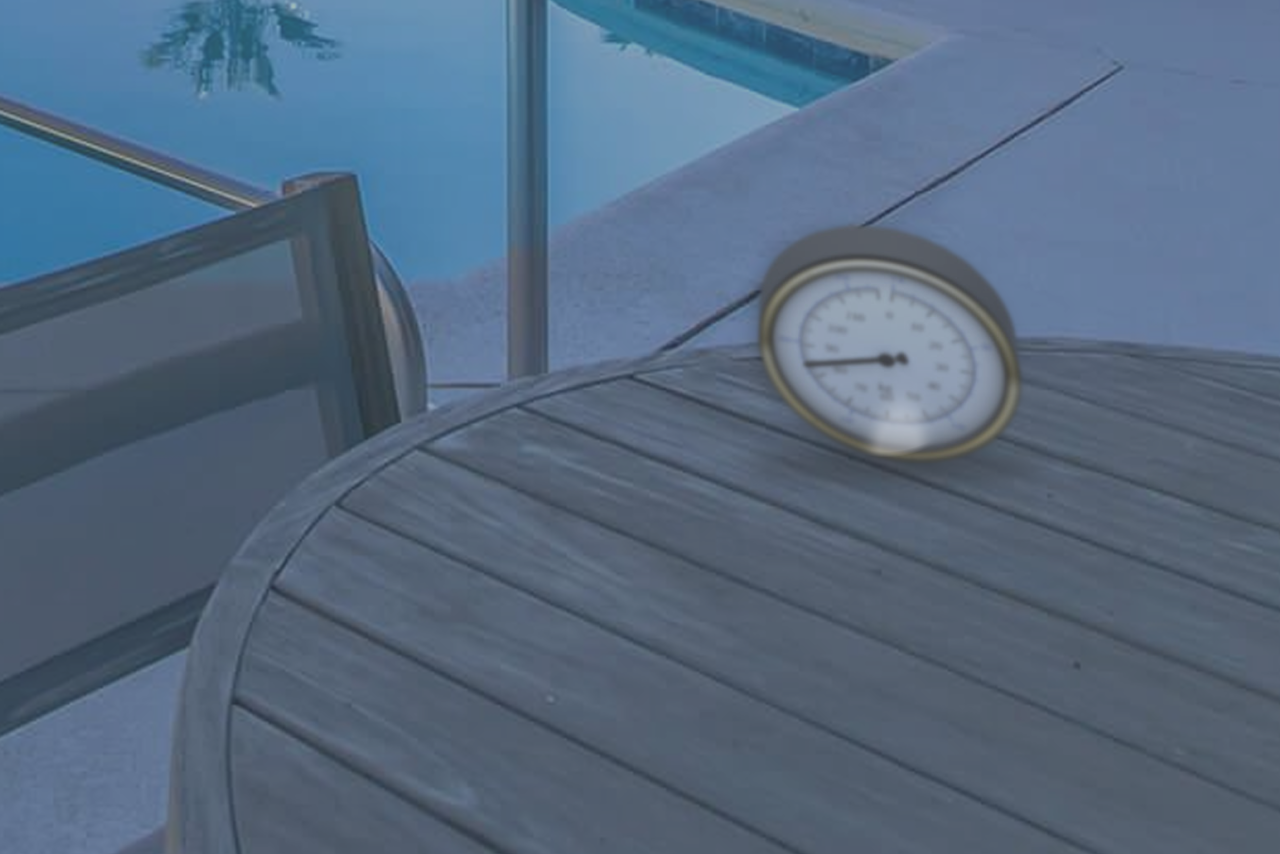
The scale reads 85 kg
